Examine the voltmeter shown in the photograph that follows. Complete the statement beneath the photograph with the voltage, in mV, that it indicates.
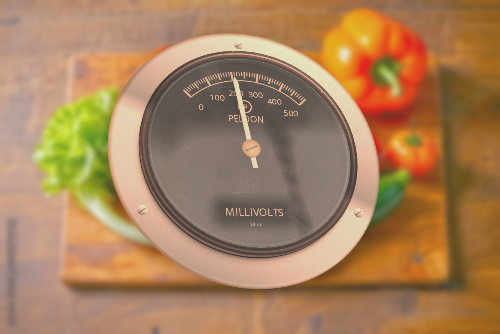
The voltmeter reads 200 mV
